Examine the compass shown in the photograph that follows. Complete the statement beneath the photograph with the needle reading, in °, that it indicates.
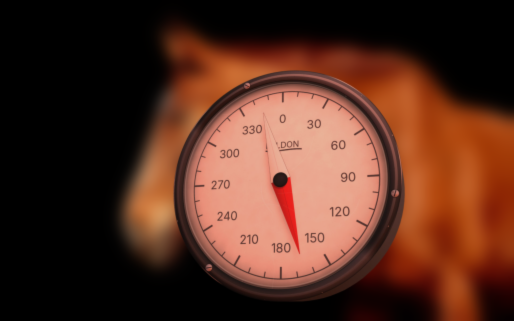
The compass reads 165 °
